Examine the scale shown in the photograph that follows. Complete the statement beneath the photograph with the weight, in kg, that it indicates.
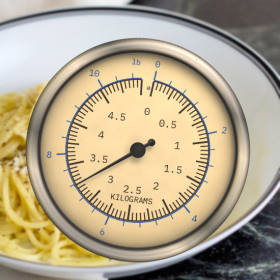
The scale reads 3.25 kg
